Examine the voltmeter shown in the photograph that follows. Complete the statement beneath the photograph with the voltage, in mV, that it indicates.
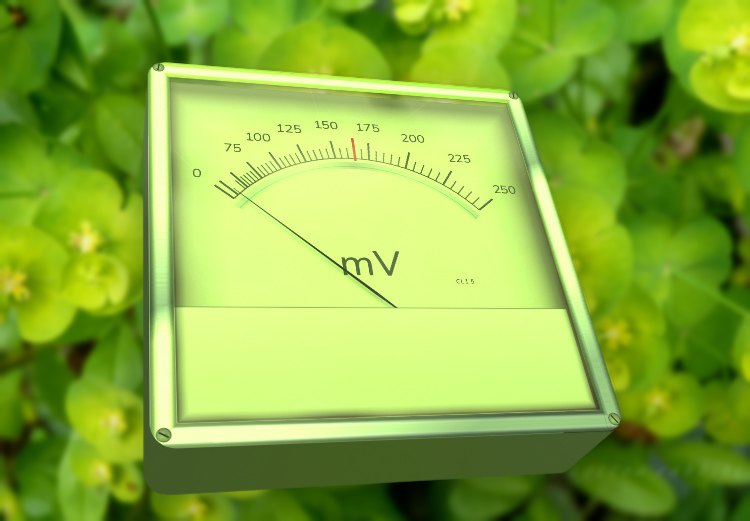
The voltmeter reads 25 mV
